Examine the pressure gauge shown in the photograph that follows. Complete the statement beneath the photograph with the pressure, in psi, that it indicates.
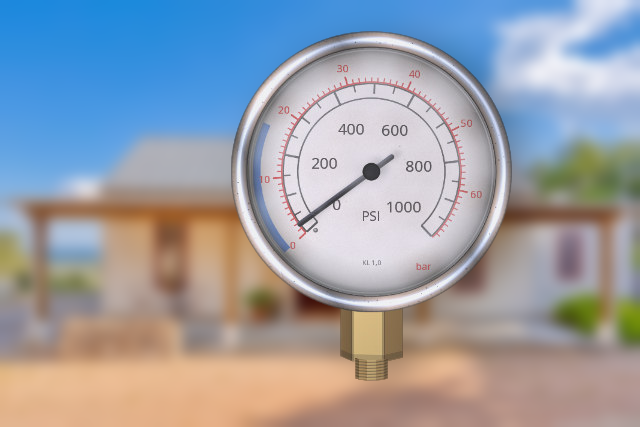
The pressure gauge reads 25 psi
